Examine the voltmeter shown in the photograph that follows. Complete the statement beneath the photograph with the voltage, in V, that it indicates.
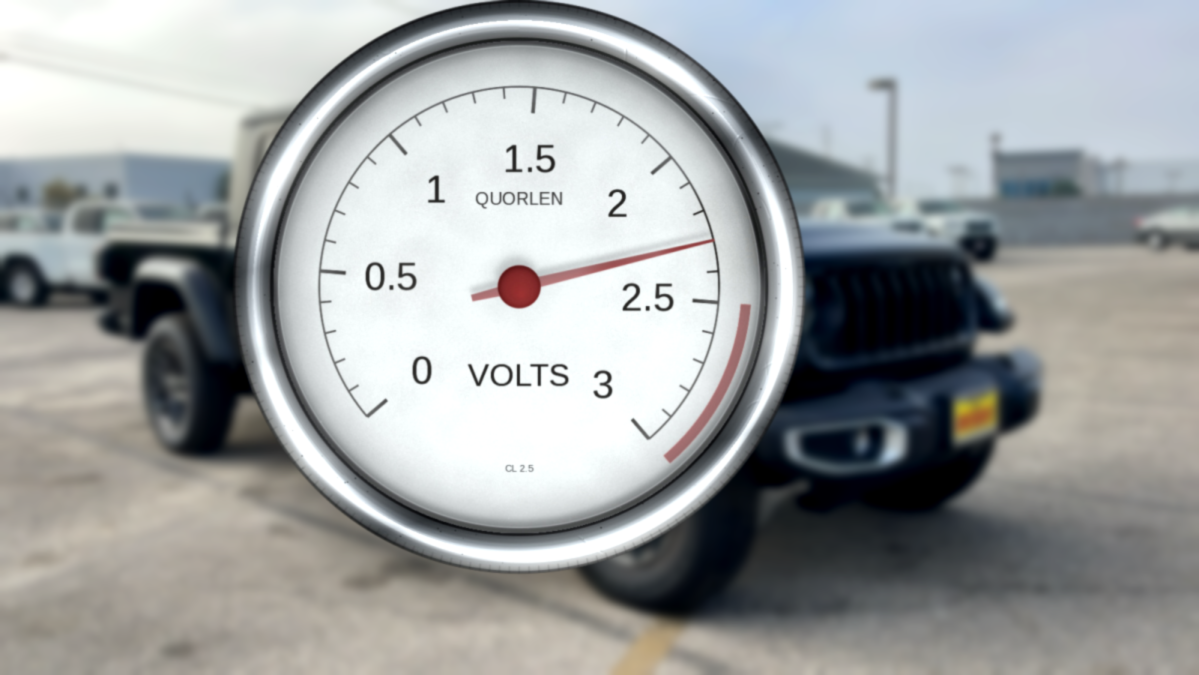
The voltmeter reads 2.3 V
